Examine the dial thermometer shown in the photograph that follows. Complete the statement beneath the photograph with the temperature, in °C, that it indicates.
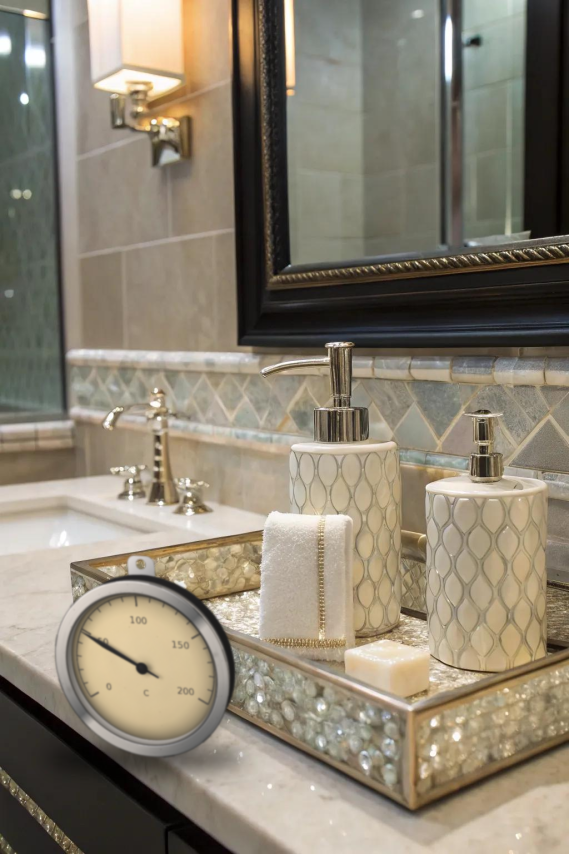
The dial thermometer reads 50 °C
